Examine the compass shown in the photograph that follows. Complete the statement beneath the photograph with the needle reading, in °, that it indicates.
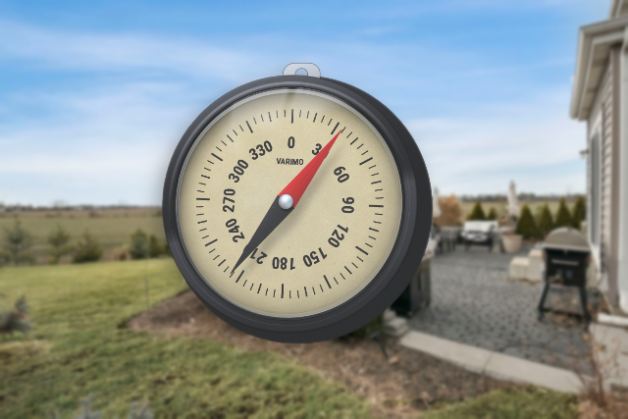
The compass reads 35 °
